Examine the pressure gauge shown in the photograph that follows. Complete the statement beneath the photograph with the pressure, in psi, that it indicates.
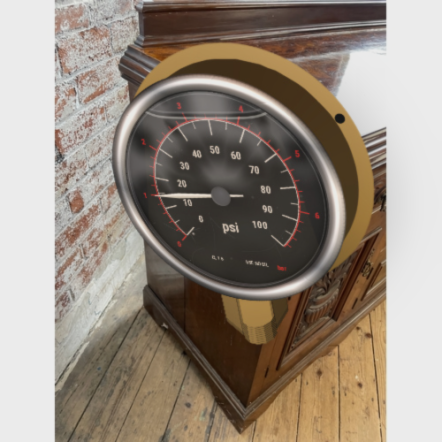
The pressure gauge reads 15 psi
